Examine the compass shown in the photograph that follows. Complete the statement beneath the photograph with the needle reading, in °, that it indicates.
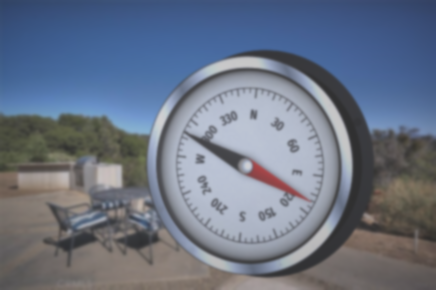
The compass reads 110 °
